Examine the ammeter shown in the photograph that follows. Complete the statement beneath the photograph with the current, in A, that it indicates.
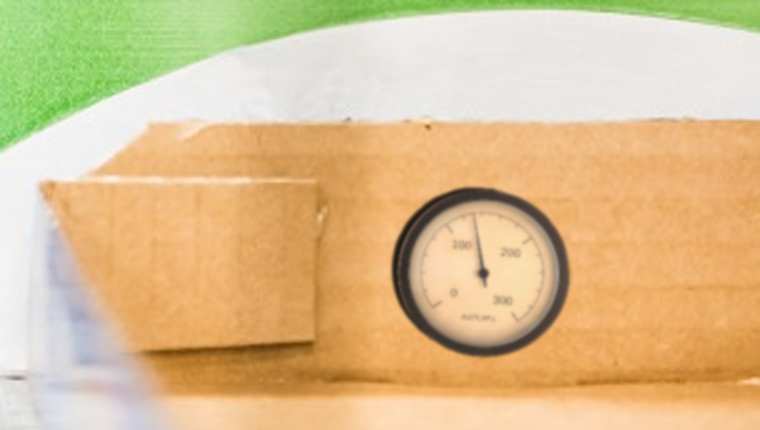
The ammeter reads 130 A
